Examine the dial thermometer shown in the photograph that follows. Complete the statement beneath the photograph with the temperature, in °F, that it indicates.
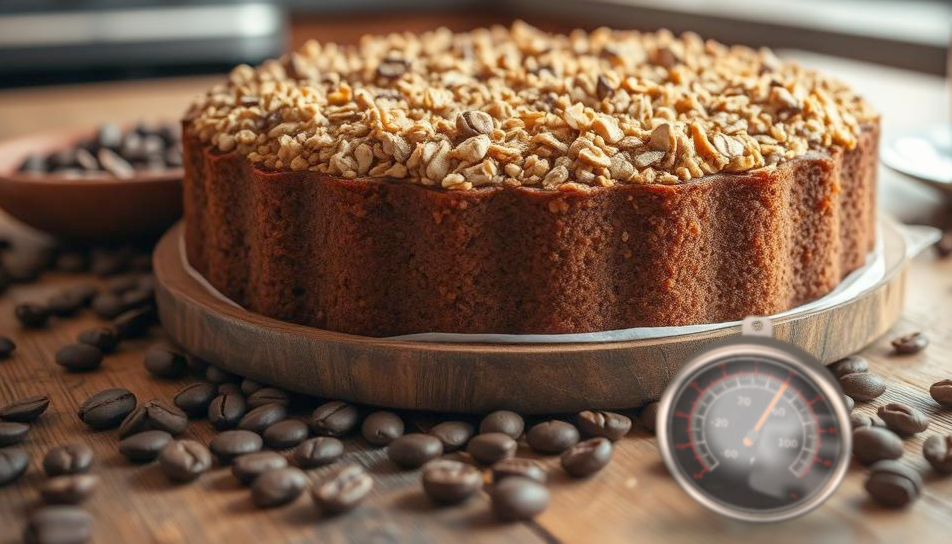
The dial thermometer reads 50 °F
